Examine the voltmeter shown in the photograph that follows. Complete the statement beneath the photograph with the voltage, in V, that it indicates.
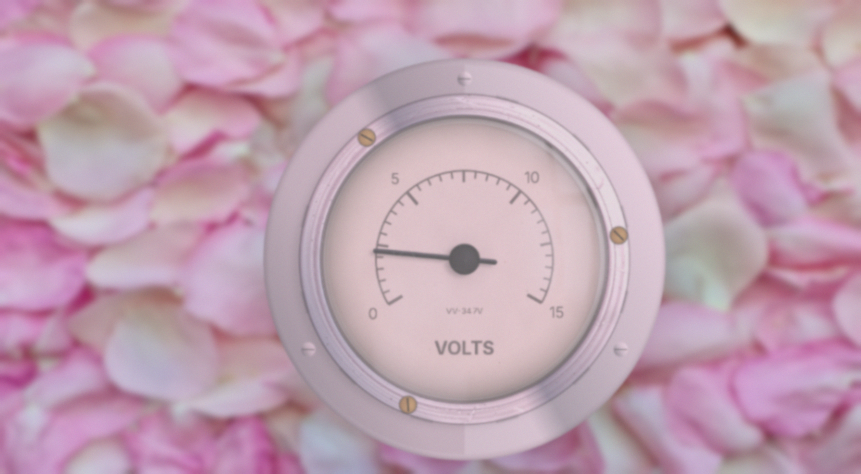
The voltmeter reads 2.25 V
